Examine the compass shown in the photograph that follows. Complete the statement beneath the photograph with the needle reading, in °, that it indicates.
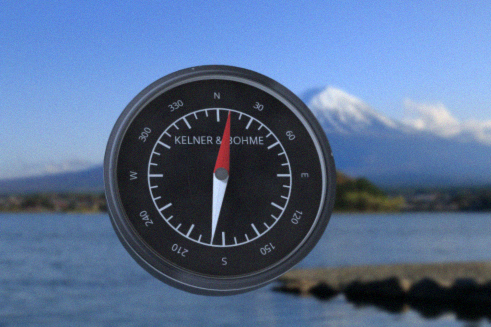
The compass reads 10 °
